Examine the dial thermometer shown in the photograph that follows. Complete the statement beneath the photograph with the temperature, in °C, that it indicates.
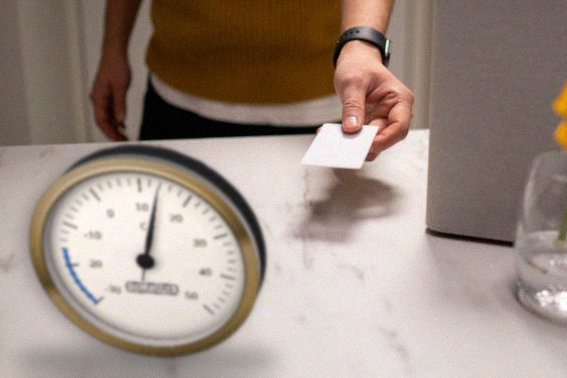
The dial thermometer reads 14 °C
